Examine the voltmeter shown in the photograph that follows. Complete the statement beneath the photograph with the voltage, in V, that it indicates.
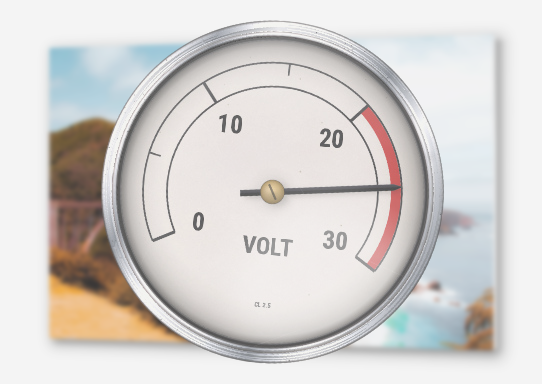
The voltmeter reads 25 V
